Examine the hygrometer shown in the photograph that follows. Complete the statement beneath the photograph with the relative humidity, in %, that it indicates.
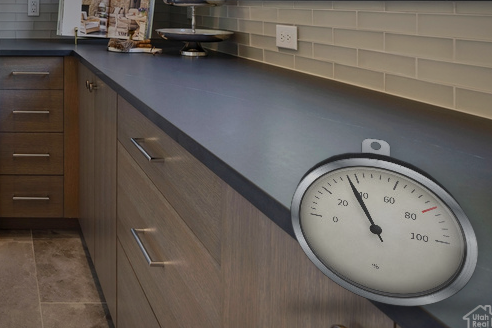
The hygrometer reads 36 %
